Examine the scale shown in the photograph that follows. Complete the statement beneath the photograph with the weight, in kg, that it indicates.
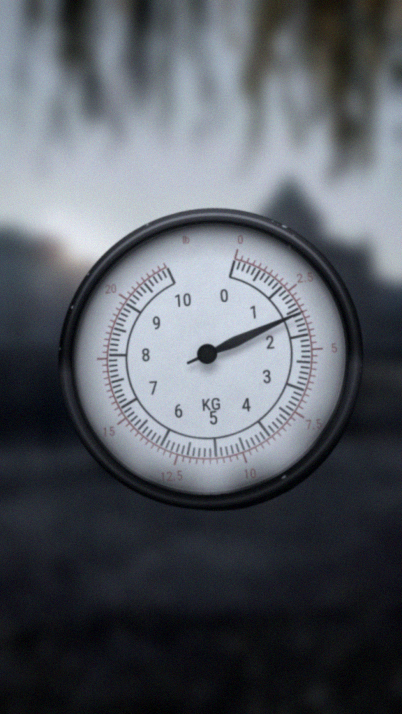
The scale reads 1.6 kg
